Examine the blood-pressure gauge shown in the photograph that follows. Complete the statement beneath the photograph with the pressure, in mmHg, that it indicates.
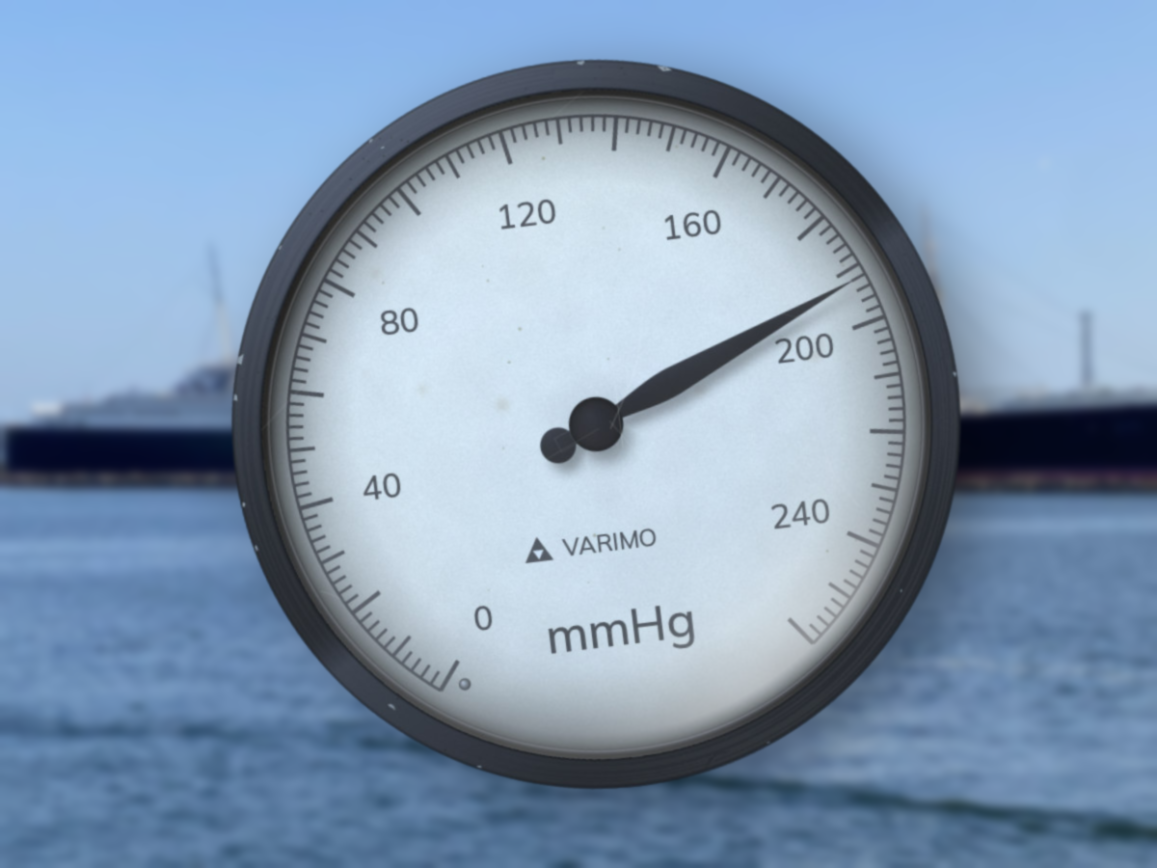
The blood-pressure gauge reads 192 mmHg
